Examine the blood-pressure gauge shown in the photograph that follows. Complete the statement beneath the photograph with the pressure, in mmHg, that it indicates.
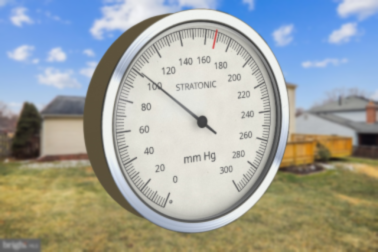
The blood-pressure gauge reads 100 mmHg
